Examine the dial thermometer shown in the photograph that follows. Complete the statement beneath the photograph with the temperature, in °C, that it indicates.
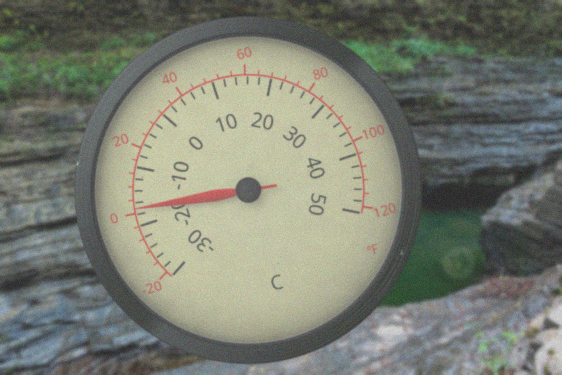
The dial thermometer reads -17 °C
